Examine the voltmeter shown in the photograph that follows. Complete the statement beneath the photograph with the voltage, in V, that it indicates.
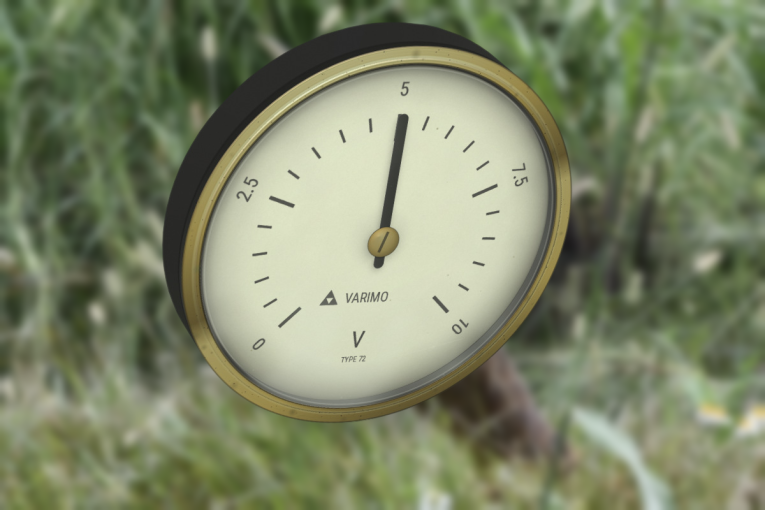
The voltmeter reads 5 V
